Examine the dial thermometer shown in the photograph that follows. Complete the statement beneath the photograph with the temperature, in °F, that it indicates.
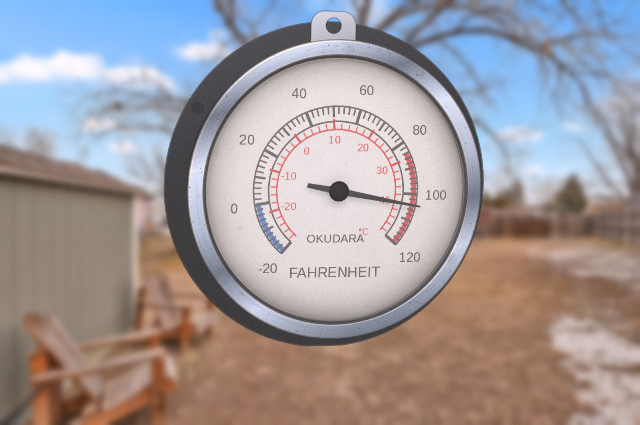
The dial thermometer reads 104 °F
